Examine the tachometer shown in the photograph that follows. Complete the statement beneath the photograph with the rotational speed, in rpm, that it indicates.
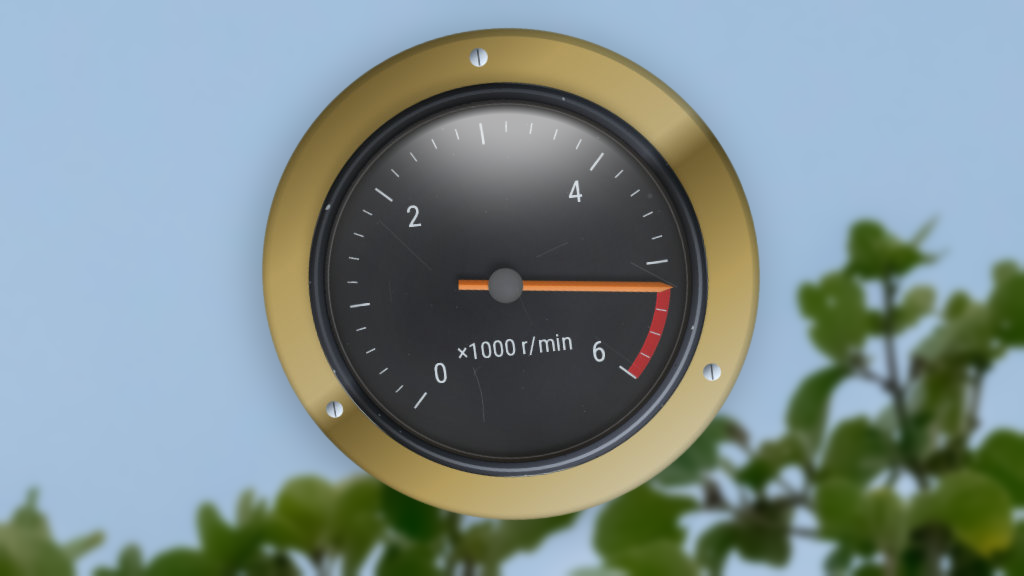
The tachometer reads 5200 rpm
